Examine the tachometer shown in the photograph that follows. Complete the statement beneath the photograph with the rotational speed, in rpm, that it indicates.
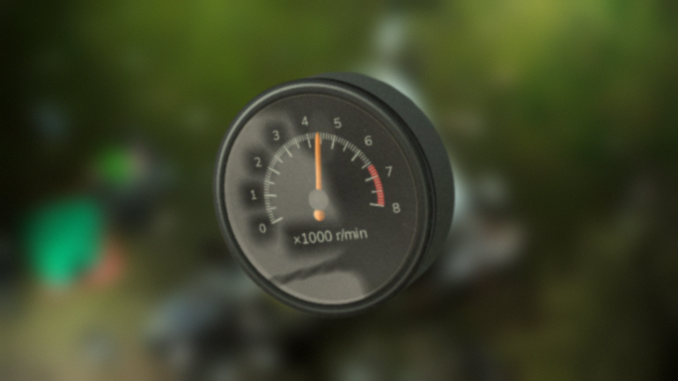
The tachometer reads 4500 rpm
